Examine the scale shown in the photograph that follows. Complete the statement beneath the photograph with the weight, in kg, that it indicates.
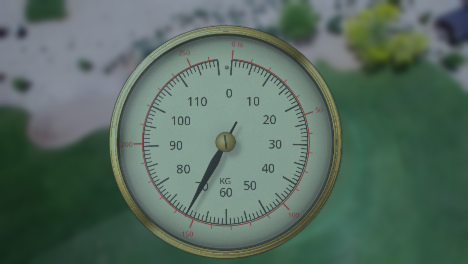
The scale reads 70 kg
